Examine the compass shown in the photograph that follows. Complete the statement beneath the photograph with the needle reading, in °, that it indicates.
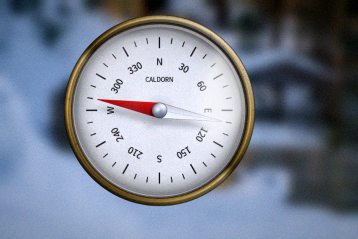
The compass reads 280 °
